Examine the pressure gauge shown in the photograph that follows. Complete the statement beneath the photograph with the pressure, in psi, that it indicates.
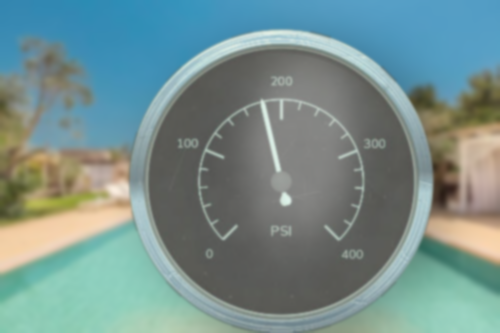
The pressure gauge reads 180 psi
